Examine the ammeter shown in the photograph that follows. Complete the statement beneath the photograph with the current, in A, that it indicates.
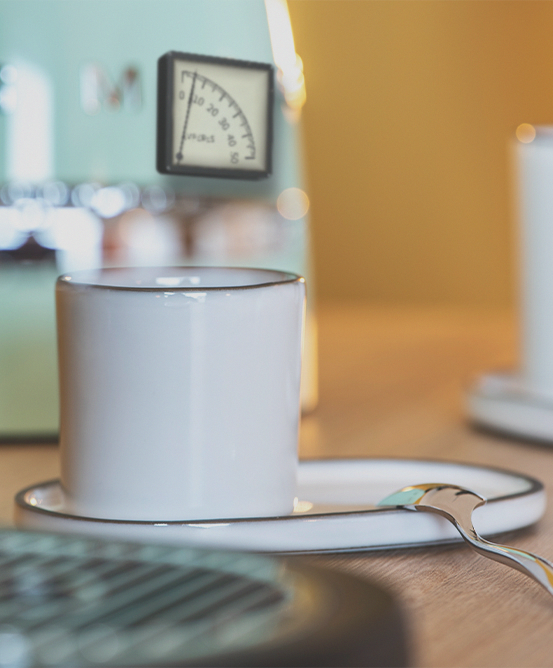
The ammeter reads 5 A
